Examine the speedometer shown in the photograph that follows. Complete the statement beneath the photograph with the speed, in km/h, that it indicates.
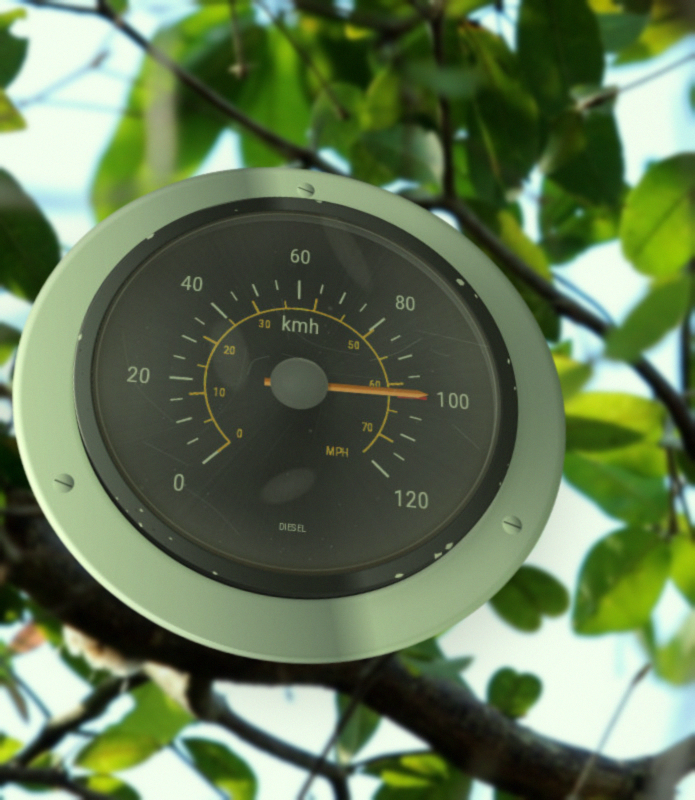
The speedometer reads 100 km/h
